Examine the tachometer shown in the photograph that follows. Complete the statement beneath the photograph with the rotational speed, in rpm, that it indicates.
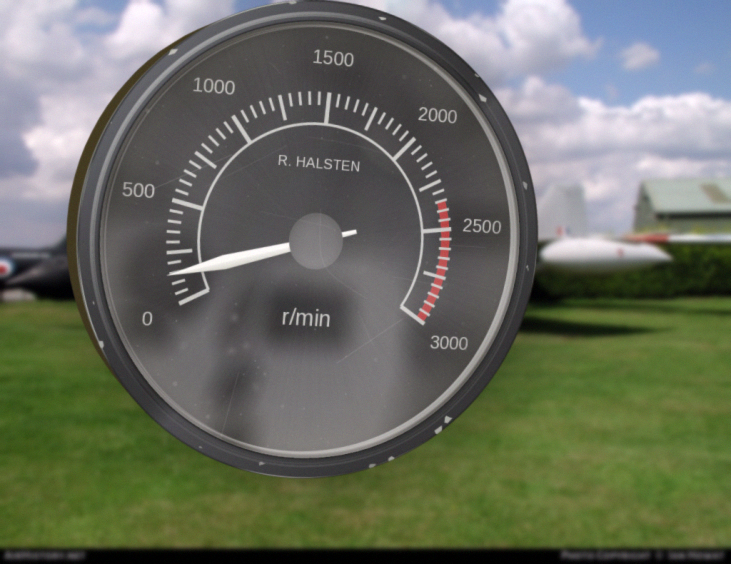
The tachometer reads 150 rpm
